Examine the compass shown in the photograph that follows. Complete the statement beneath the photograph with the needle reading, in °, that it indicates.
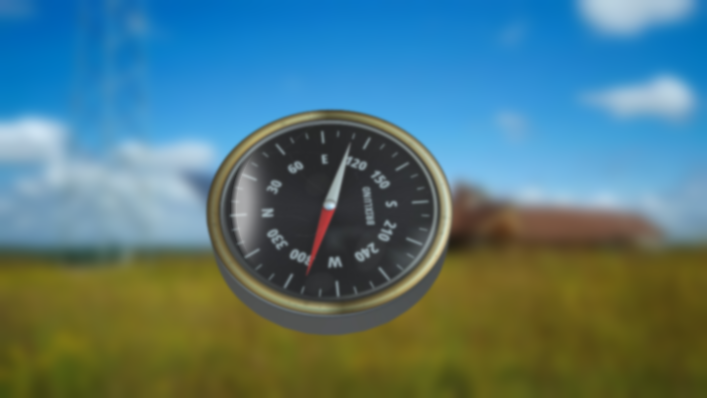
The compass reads 290 °
